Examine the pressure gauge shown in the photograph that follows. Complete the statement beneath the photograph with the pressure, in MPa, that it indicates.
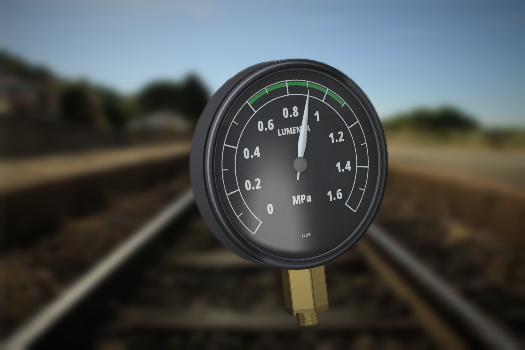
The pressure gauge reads 0.9 MPa
